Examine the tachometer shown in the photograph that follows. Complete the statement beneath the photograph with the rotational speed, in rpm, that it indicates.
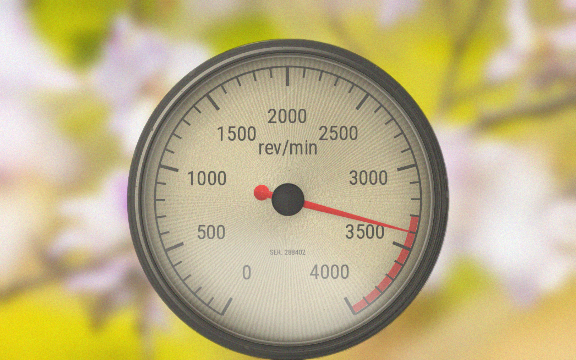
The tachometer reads 3400 rpm
